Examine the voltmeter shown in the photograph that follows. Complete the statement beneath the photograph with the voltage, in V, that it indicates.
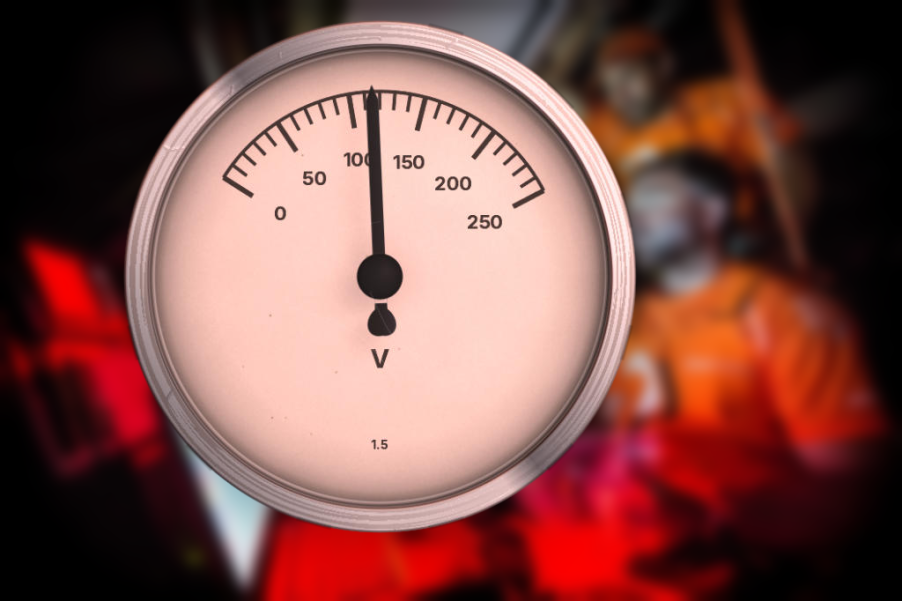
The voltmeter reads 115 V
